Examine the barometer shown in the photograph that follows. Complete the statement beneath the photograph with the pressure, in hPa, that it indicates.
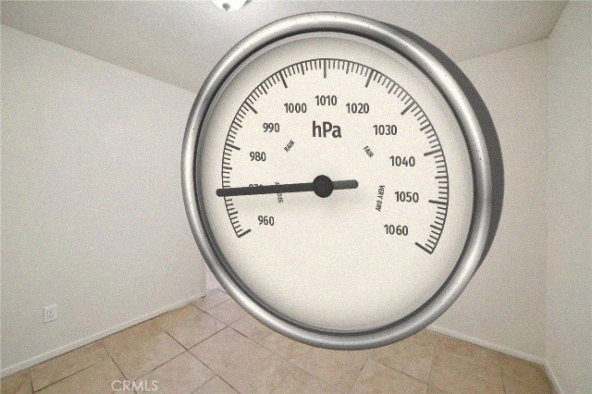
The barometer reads 970 hPa
